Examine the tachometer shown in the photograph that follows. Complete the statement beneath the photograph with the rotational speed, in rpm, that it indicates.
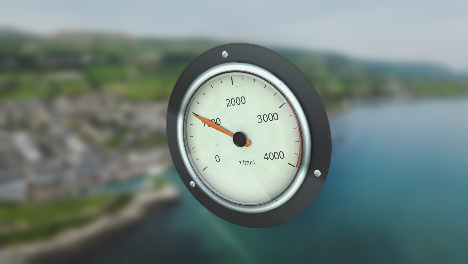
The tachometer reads 1000 rpm
